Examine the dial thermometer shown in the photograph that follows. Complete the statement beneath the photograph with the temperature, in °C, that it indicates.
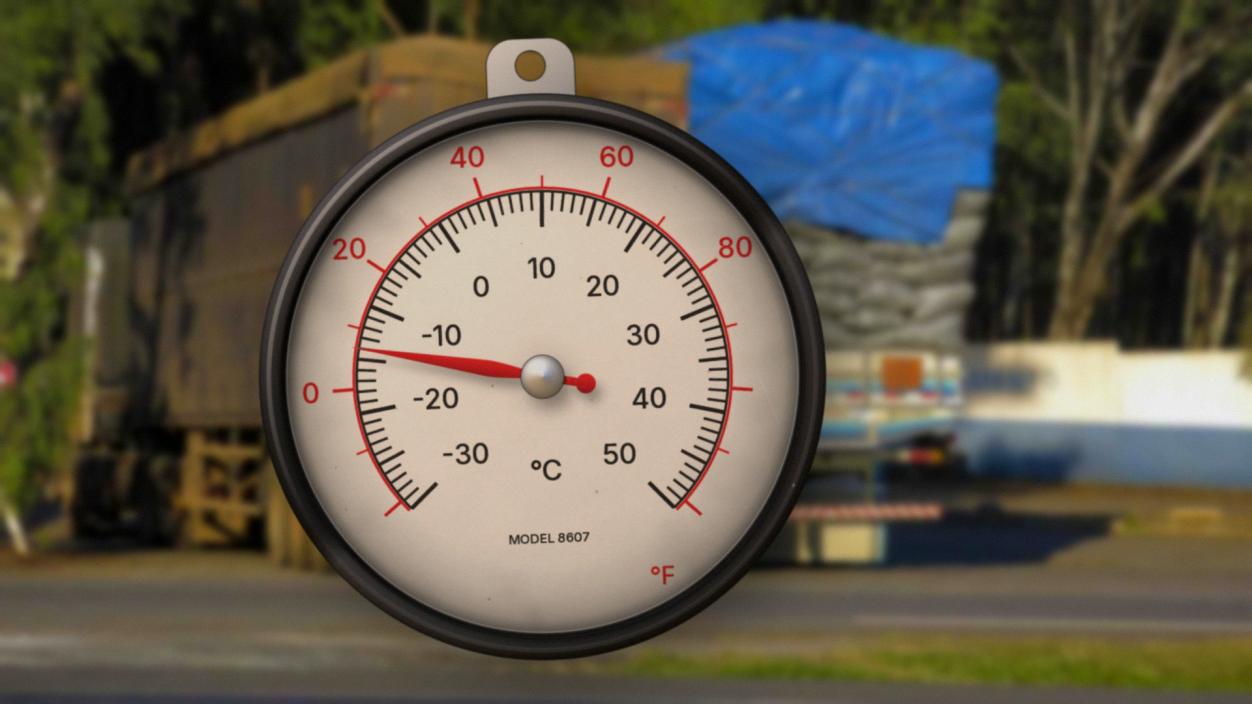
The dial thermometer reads -14 °C
